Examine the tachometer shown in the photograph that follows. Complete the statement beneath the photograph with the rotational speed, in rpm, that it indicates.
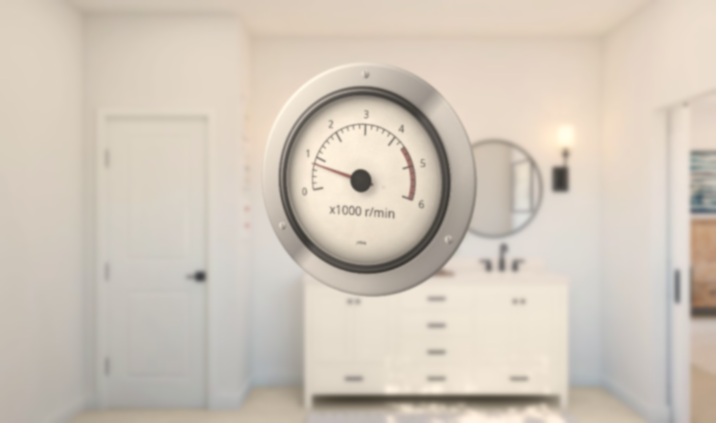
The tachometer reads 800 rpm
